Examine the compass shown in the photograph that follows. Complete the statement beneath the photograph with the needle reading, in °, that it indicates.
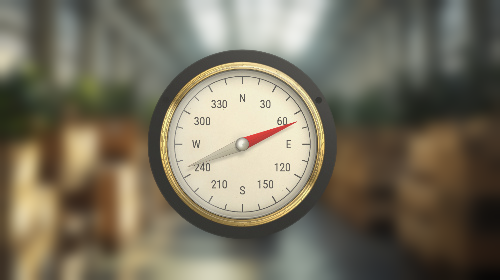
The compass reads 67.5 °
